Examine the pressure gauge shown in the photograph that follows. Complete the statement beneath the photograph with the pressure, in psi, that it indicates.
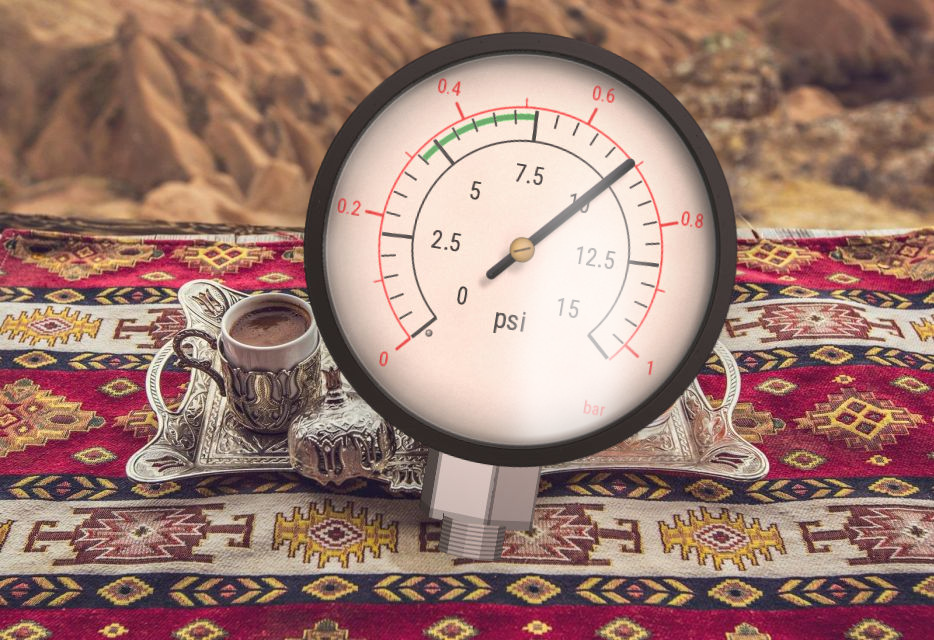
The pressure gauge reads 10 psi
